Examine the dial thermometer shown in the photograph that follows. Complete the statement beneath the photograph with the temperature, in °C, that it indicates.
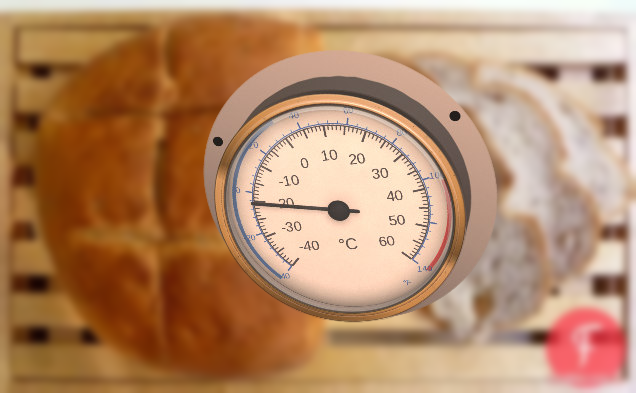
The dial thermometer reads -20 °C
